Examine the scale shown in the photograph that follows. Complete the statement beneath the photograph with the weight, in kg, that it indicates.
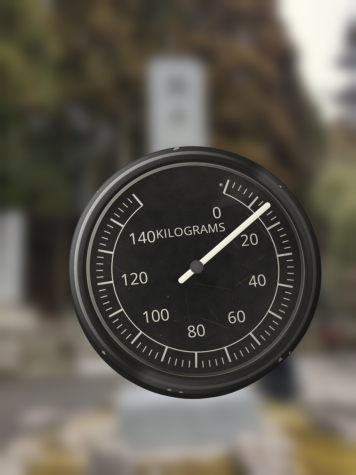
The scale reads 14 kg
